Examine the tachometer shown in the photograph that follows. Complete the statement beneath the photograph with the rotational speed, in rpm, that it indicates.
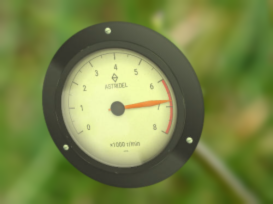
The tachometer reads 6750 rpm
